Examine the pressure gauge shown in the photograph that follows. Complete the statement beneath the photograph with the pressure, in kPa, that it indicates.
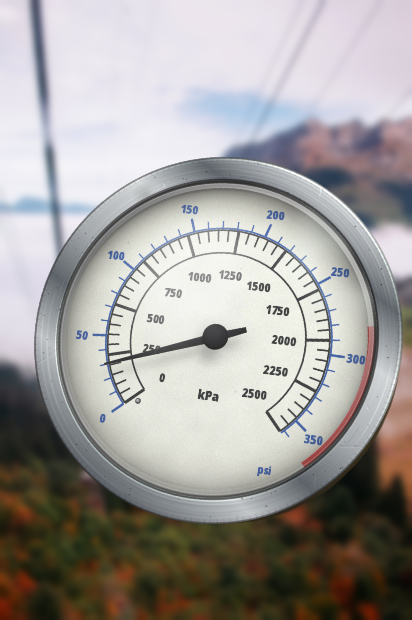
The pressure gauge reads 200 kPa
